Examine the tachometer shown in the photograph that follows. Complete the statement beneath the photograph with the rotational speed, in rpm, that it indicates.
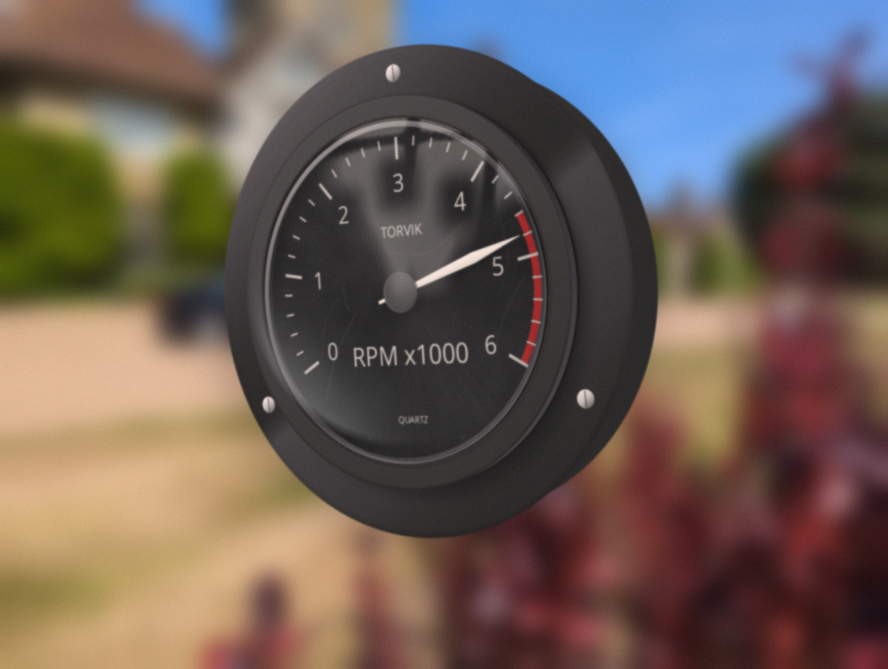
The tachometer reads 4800 rpm
